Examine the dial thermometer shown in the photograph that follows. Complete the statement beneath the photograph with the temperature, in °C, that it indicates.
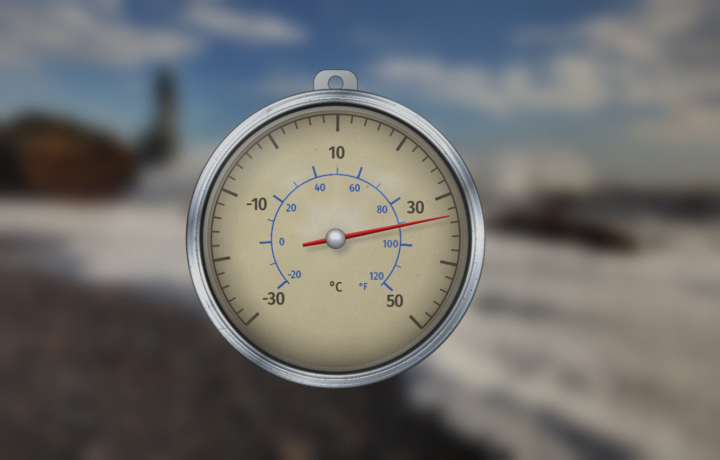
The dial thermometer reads 33 °C
